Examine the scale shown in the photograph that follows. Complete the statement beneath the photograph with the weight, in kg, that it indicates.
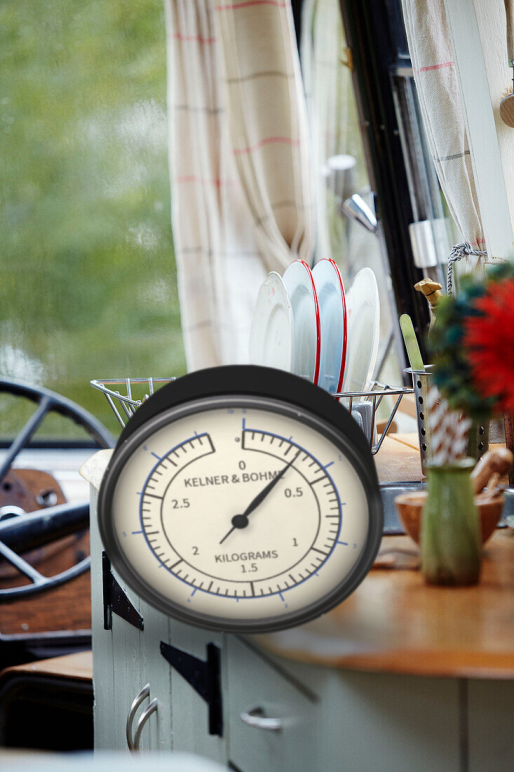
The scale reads 0.3 kg
